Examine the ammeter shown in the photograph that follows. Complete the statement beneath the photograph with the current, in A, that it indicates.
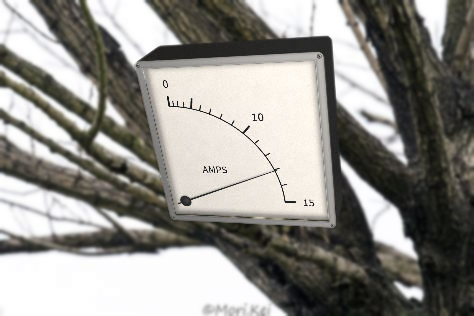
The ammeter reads 13 A
